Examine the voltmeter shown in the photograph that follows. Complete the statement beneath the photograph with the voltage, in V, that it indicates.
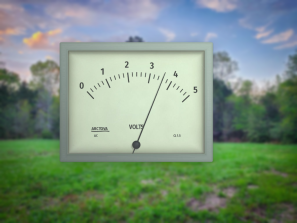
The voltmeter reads 3.6 V
